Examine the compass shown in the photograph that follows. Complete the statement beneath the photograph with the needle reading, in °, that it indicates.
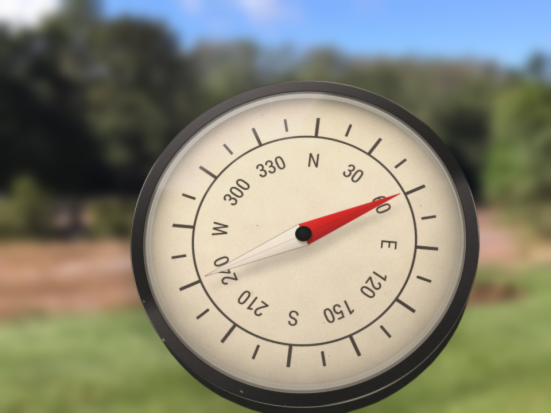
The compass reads 60 °
